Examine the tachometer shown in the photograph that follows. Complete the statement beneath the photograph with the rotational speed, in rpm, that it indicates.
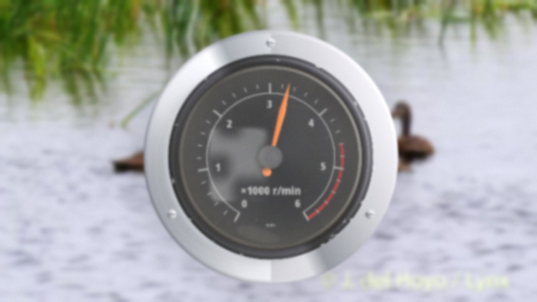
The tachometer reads 3300 rpm
